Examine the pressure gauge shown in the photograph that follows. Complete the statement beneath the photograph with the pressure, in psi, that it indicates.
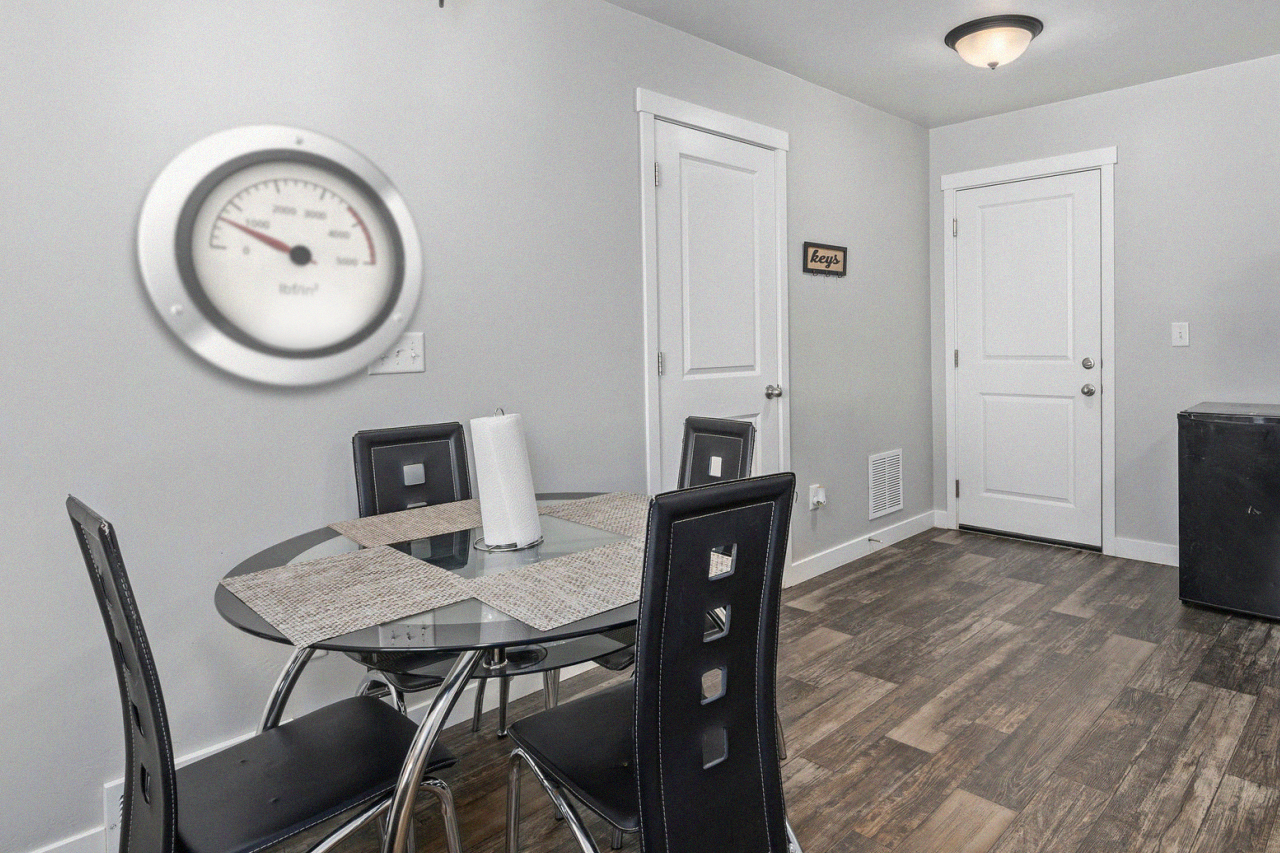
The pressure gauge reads 600 psi
